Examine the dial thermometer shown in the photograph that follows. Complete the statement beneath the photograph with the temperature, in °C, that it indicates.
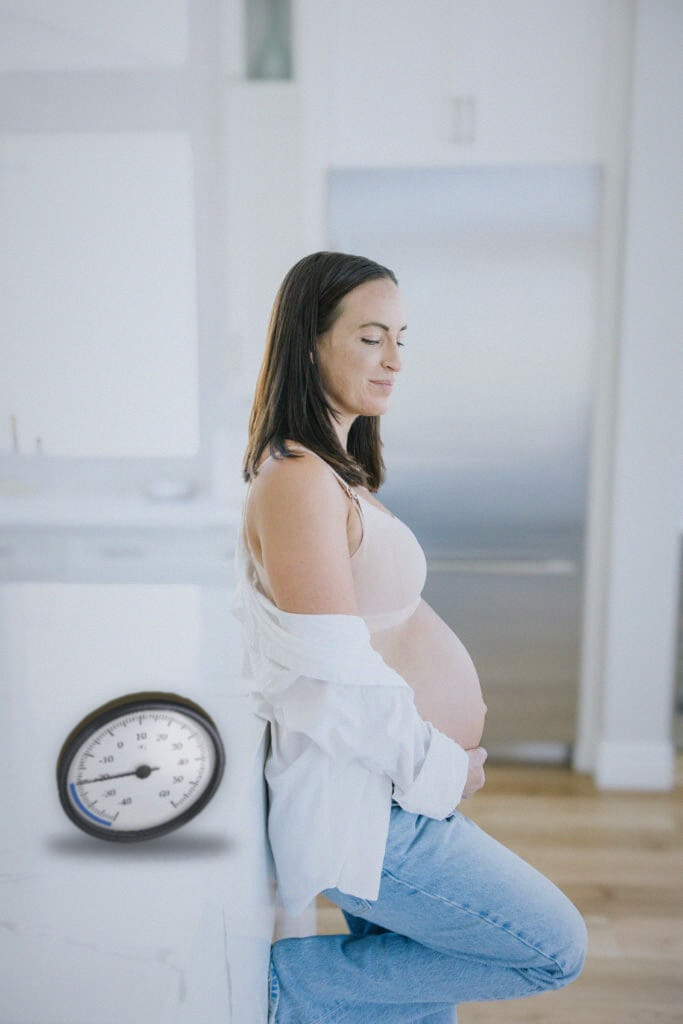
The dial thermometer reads -20 °C
